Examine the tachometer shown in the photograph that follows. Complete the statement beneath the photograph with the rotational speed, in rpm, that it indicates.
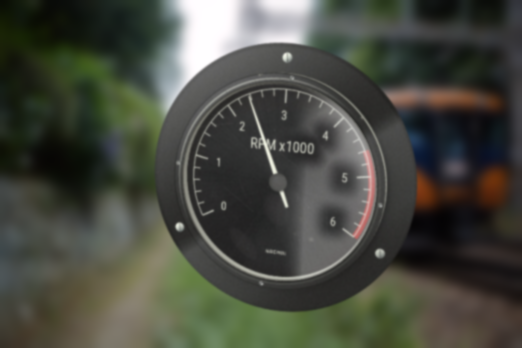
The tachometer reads 2400 rpm
